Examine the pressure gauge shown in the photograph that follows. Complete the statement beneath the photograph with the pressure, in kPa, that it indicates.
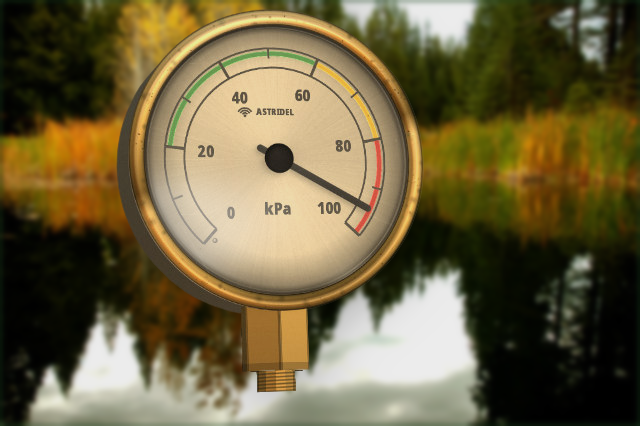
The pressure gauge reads 95 kPa
